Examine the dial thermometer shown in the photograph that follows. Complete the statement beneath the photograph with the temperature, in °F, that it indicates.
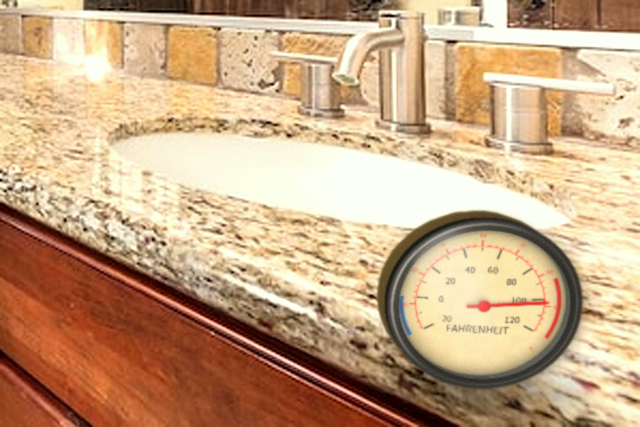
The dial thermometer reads 100 °F
